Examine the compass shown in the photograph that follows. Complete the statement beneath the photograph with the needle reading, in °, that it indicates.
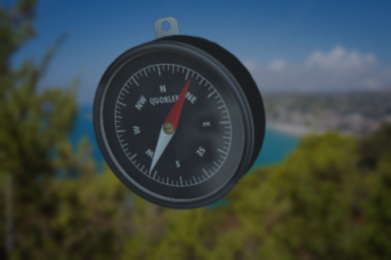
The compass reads 35 °
